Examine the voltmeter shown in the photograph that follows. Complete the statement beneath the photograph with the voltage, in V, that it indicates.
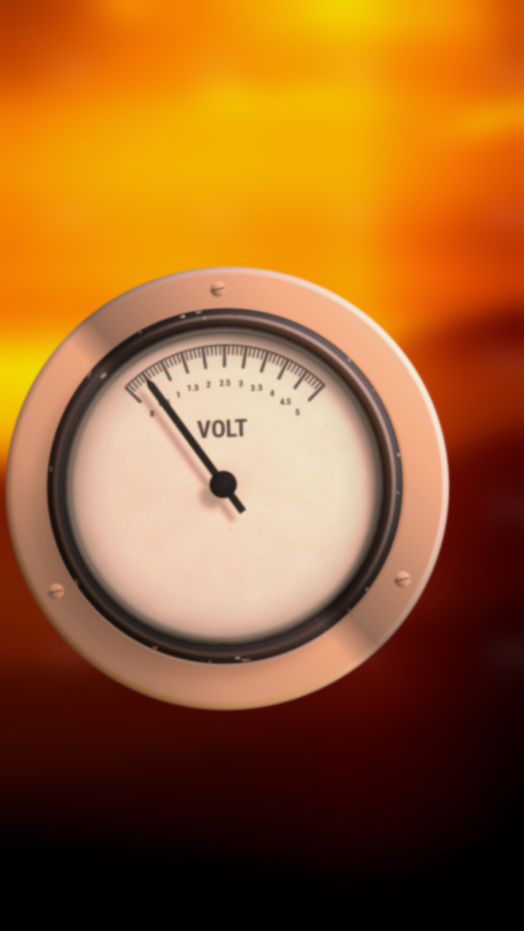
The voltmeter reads 0.5 V
